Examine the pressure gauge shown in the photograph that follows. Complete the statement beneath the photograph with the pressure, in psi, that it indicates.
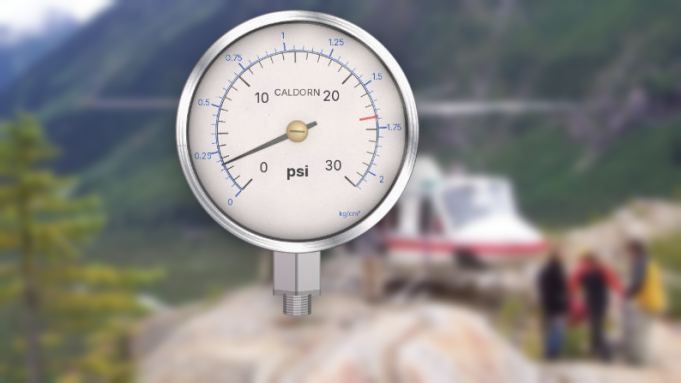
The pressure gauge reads 2.5 psi
